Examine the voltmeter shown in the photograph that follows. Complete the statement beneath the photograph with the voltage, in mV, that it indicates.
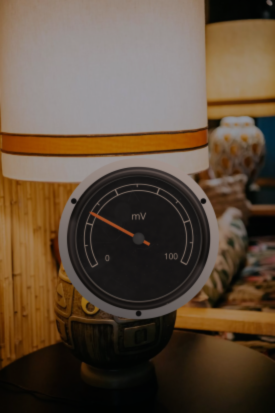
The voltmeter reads 25 mV
